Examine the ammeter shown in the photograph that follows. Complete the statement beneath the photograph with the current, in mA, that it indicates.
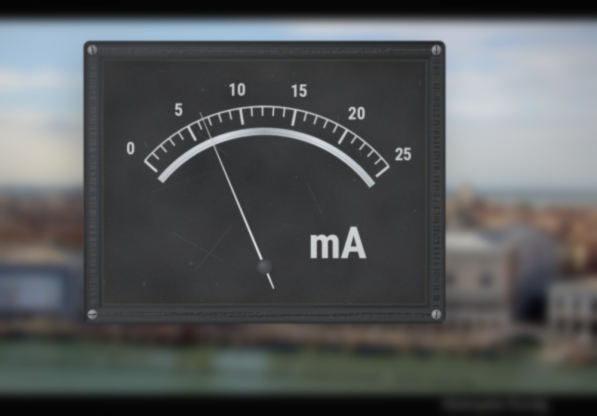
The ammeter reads 6.5 mA
